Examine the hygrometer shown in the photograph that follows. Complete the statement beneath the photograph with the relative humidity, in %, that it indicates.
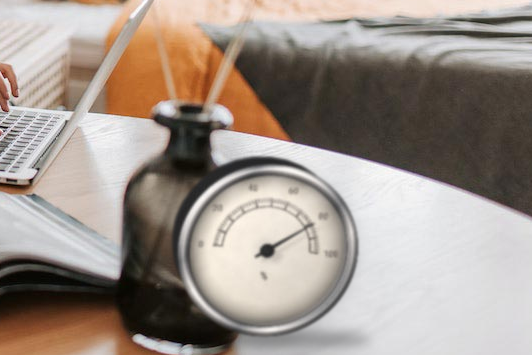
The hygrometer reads 80 %
